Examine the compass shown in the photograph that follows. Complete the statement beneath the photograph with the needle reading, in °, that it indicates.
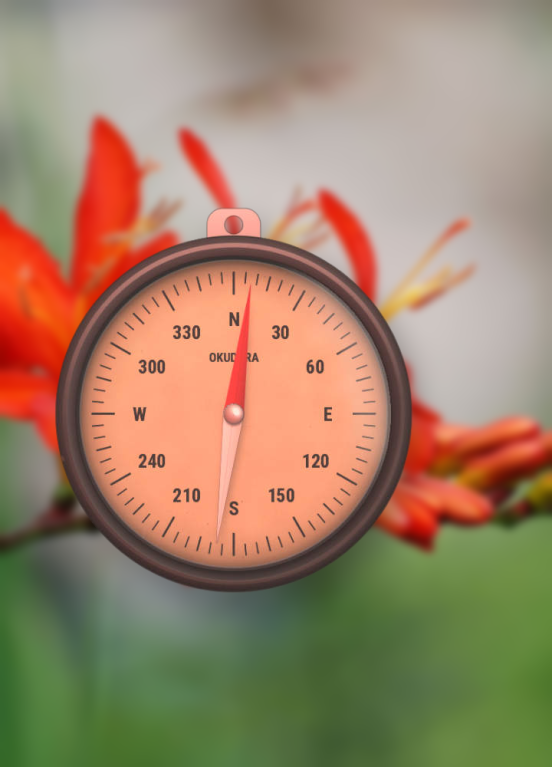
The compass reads 7.5 °
